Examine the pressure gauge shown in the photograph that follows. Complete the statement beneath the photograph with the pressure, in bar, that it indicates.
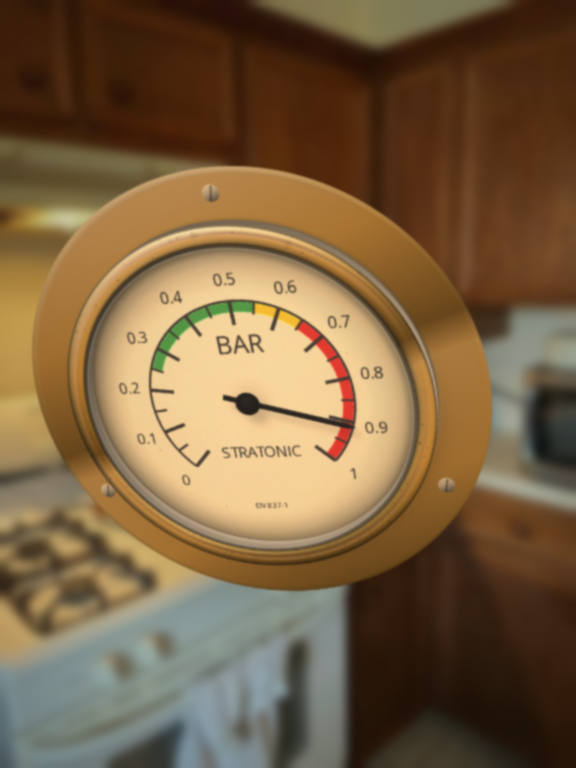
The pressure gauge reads 0.9 bar
